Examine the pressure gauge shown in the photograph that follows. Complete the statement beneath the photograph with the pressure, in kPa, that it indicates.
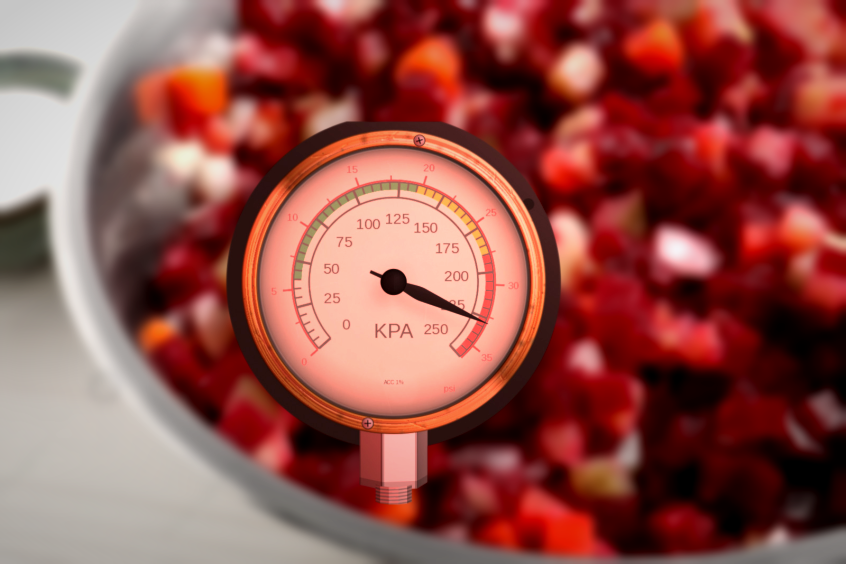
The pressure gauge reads 227.5 kPa
